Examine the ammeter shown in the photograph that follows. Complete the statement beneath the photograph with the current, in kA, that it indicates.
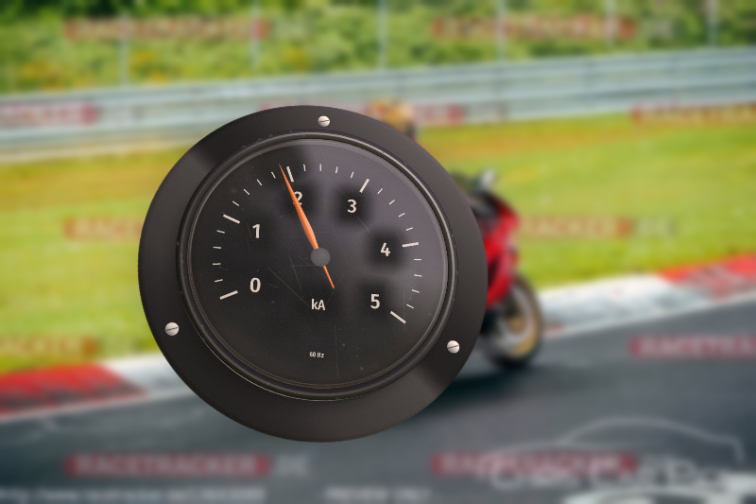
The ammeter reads 1.9 kA
